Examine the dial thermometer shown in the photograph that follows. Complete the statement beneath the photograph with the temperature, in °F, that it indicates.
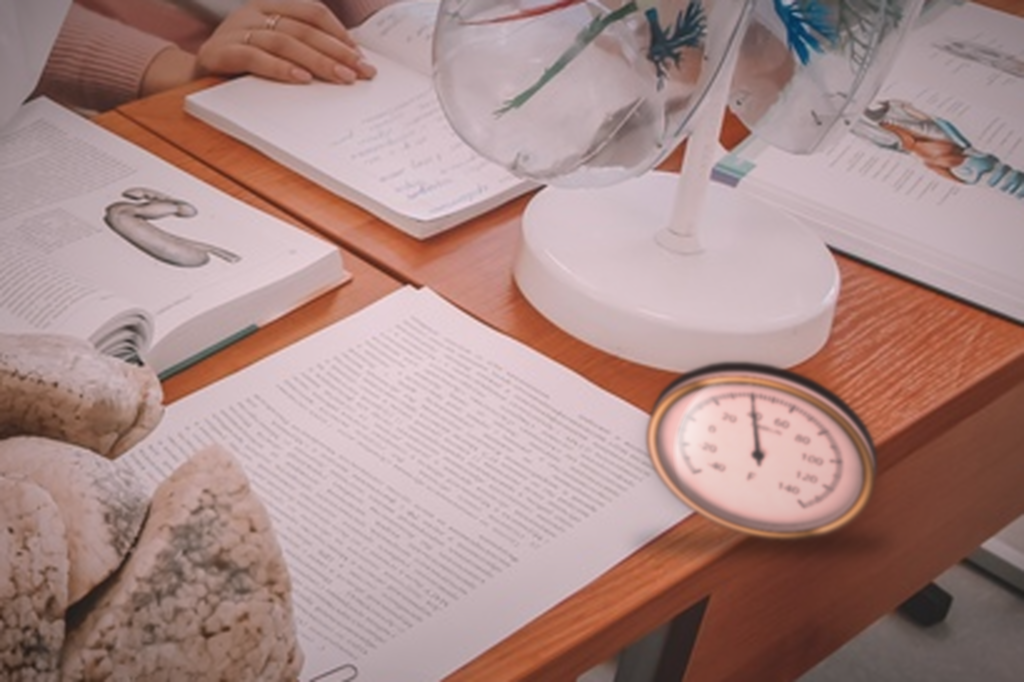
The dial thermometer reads 40 °F
